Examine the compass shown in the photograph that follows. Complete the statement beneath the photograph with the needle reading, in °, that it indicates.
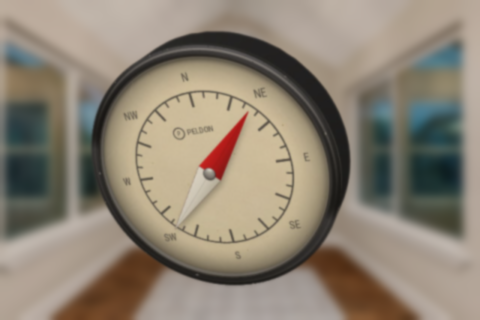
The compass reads 45 °
